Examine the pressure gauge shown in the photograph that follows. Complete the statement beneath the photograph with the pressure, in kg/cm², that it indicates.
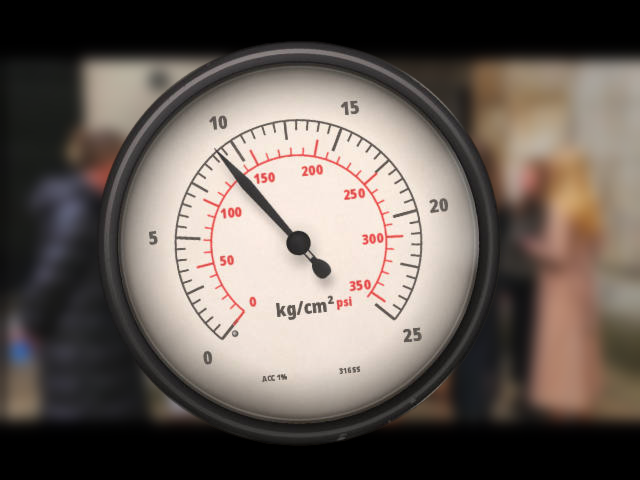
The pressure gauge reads 9.25 kg/cm²
